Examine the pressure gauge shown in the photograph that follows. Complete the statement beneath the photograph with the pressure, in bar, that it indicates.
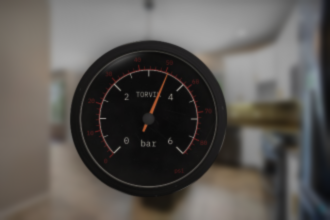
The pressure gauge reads 3.5 bar
